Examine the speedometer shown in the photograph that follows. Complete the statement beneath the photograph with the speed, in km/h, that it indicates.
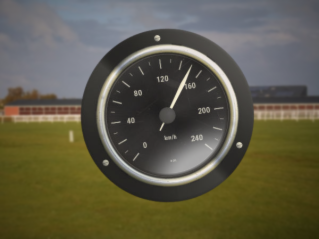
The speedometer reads 150 km/h
